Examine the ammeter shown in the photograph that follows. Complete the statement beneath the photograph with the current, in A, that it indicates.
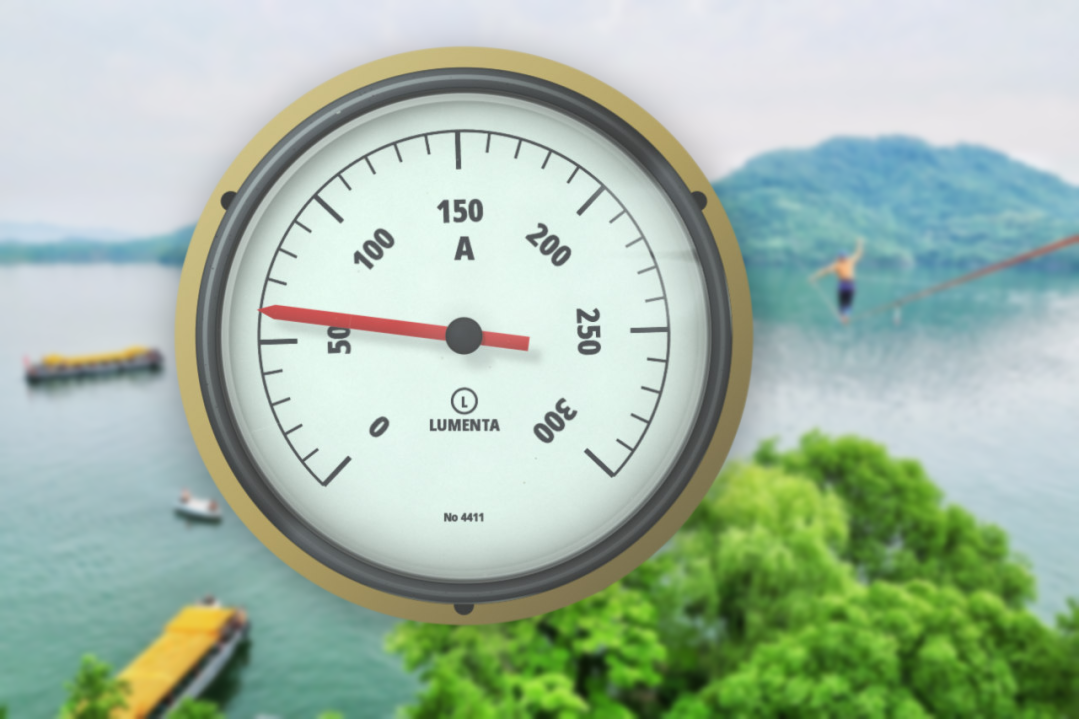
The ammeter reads 60 A
